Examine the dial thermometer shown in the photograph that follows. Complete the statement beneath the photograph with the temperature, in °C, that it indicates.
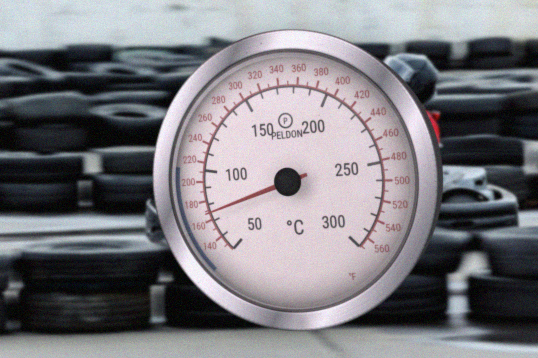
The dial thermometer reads 75 °C
